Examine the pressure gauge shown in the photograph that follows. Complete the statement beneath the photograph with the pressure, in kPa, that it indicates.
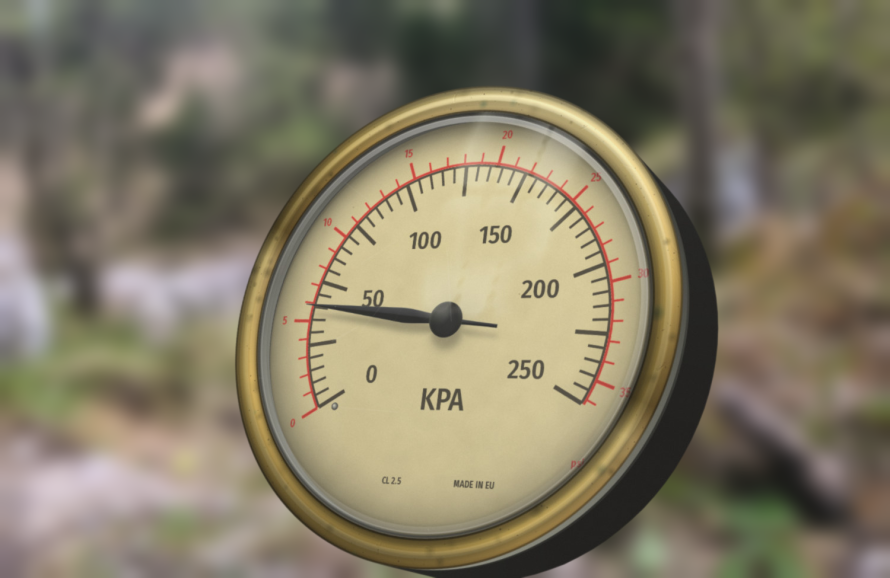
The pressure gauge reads 40 kPa
